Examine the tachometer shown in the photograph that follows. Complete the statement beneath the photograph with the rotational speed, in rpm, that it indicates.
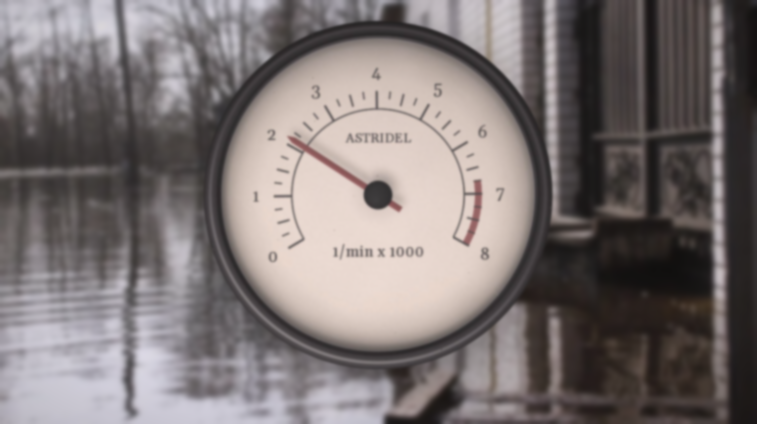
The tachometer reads 2125 rpm
